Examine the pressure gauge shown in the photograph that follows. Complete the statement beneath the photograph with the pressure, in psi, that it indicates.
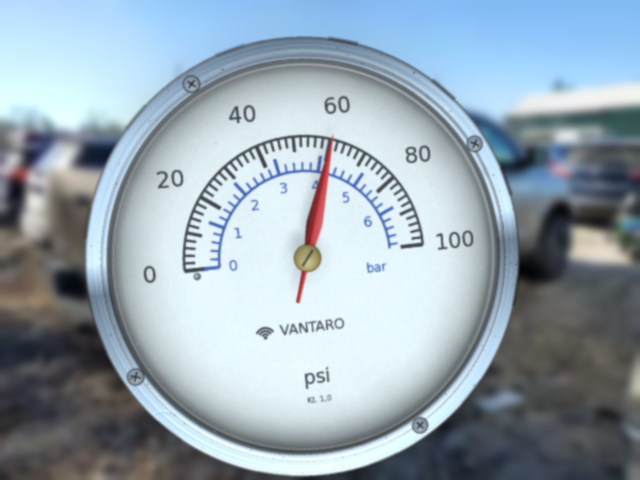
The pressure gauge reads 60 psi
